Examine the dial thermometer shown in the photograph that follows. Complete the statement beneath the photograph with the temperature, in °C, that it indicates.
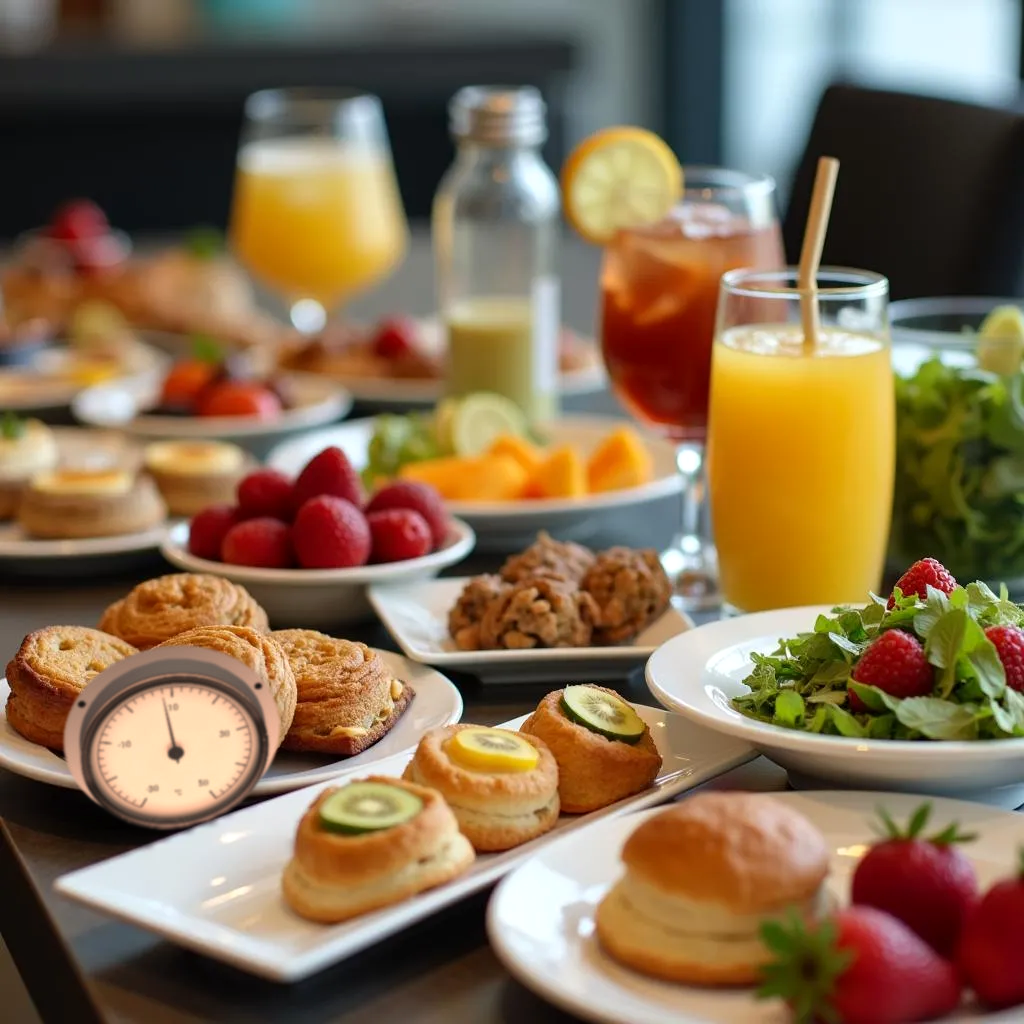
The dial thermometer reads 8 °C
